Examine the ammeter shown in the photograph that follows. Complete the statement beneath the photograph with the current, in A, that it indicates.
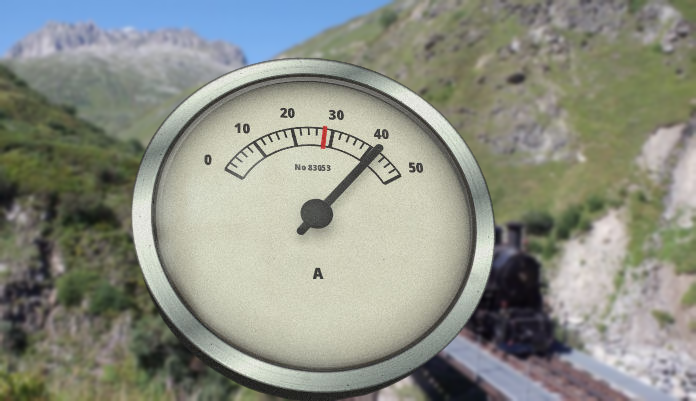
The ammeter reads 42 A
